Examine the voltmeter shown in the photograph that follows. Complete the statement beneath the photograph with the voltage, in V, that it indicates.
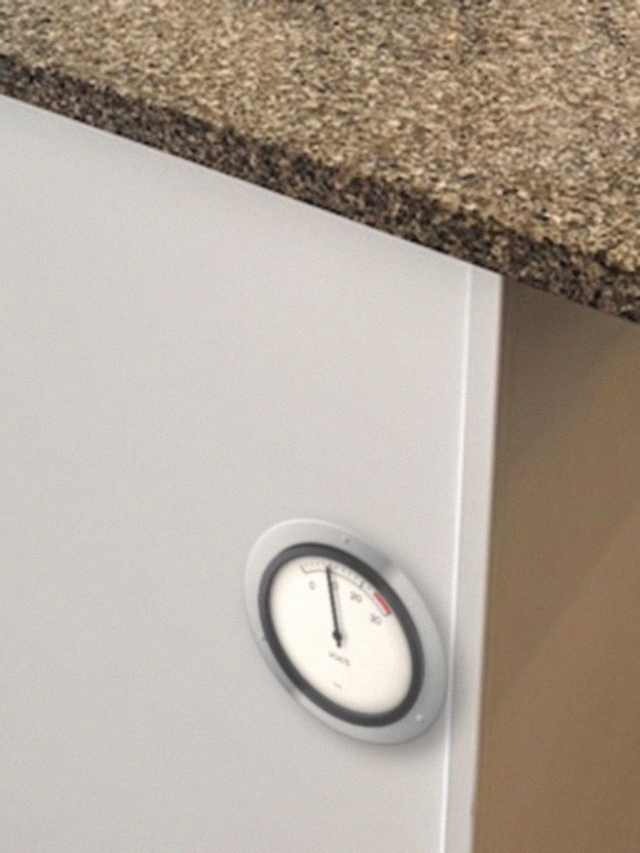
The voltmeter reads 10 V
